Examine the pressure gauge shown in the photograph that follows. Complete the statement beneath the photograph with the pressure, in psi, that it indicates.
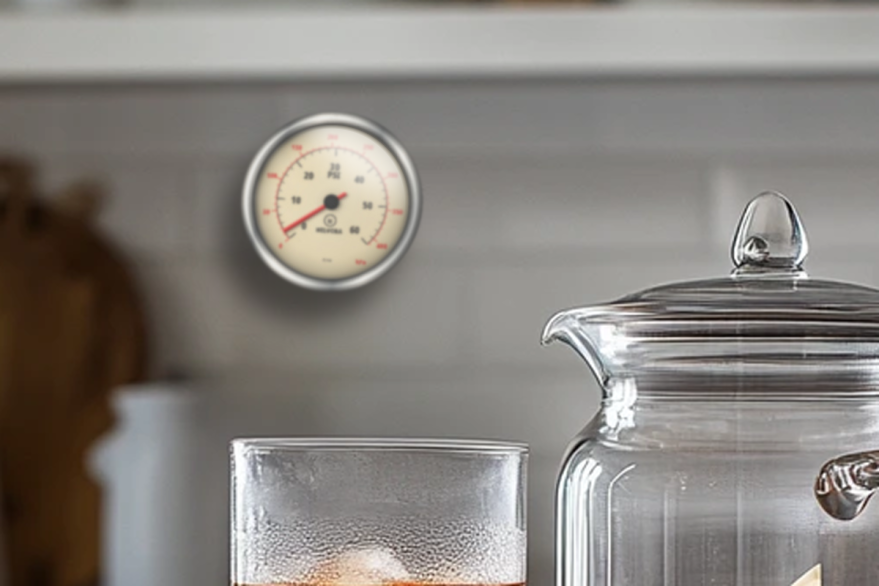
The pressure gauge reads 2 psi
